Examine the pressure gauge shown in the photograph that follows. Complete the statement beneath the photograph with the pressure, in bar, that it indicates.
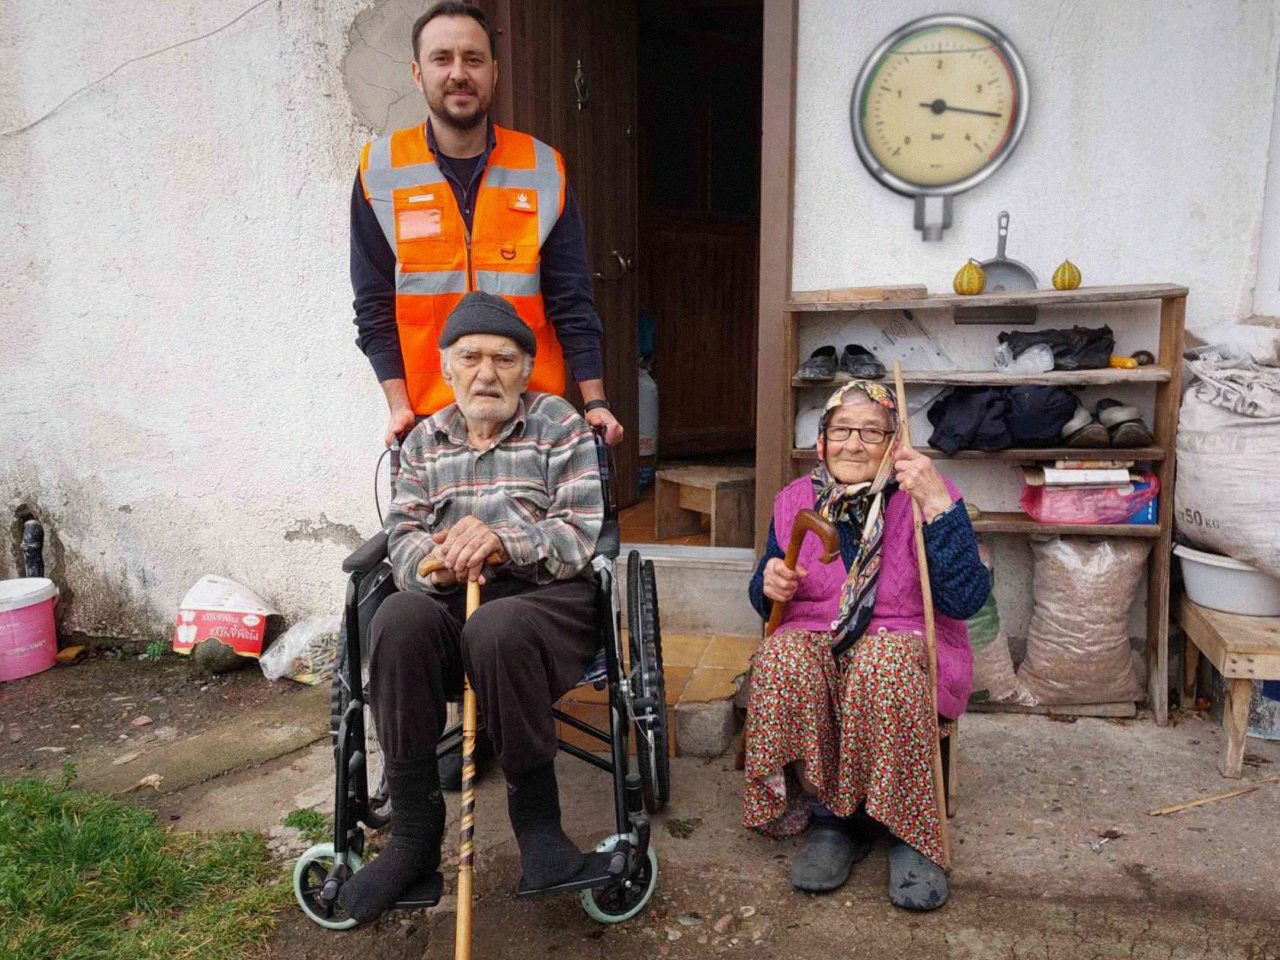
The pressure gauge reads 3.5 bar
